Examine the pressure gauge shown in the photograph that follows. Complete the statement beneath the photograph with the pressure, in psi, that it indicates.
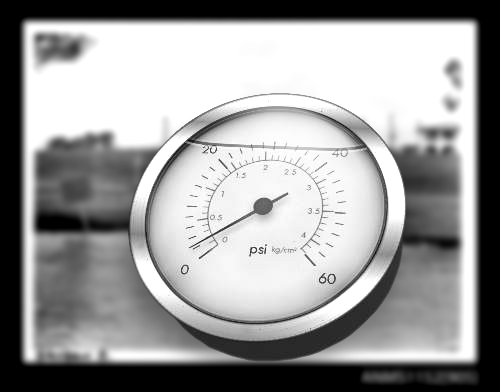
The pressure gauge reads 2 psi
